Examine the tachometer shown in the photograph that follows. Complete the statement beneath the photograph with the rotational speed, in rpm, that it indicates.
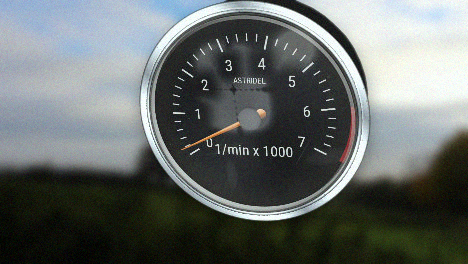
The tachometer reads 200 rpm
